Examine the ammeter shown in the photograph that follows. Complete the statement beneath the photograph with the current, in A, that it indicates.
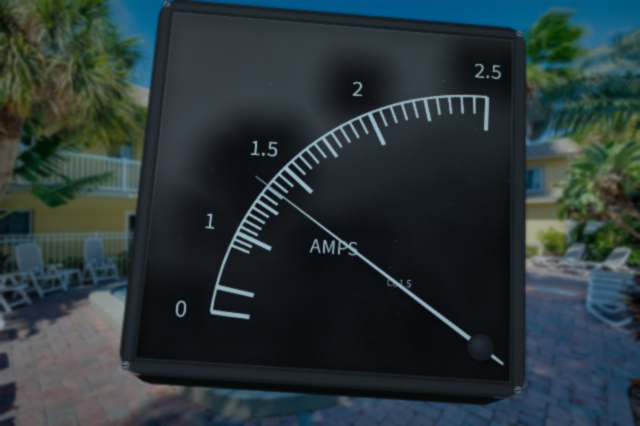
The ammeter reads 1.35 A
